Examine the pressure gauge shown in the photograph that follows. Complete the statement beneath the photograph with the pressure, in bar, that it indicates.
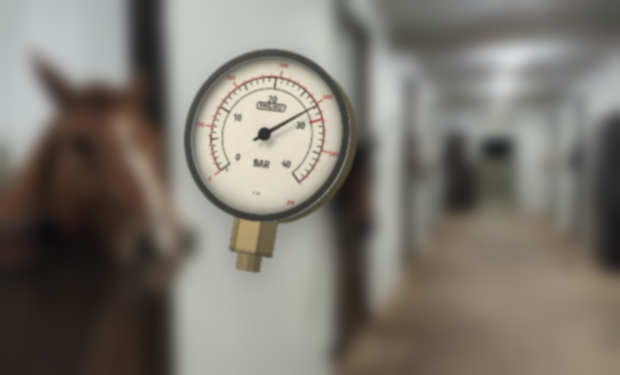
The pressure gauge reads 28 bar
